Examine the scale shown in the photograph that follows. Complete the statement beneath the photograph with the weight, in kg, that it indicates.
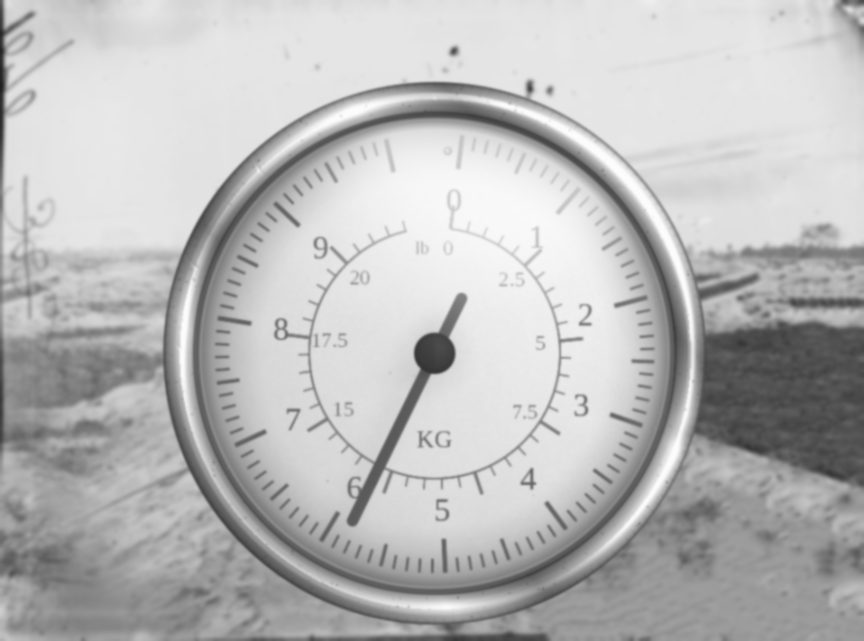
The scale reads 5.85 kg
